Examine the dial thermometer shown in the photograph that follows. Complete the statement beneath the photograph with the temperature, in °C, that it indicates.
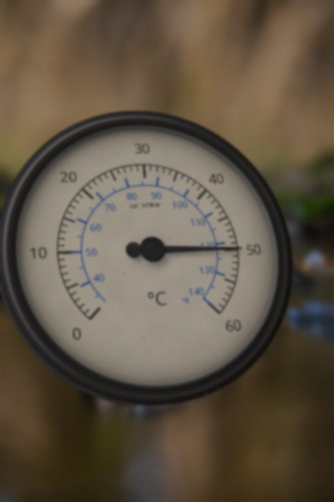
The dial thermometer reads 50 °C
